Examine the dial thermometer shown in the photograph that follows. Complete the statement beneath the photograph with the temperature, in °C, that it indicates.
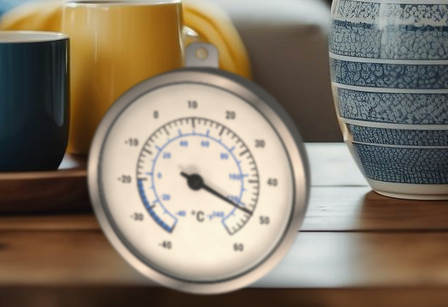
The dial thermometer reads 50 °C
